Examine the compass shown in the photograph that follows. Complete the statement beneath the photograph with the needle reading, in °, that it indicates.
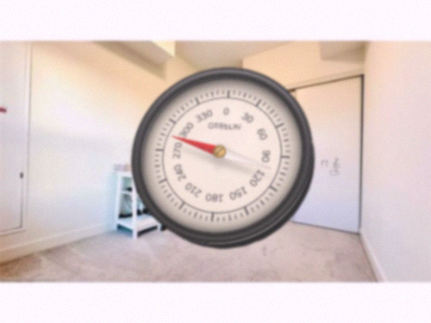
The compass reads 285 °
